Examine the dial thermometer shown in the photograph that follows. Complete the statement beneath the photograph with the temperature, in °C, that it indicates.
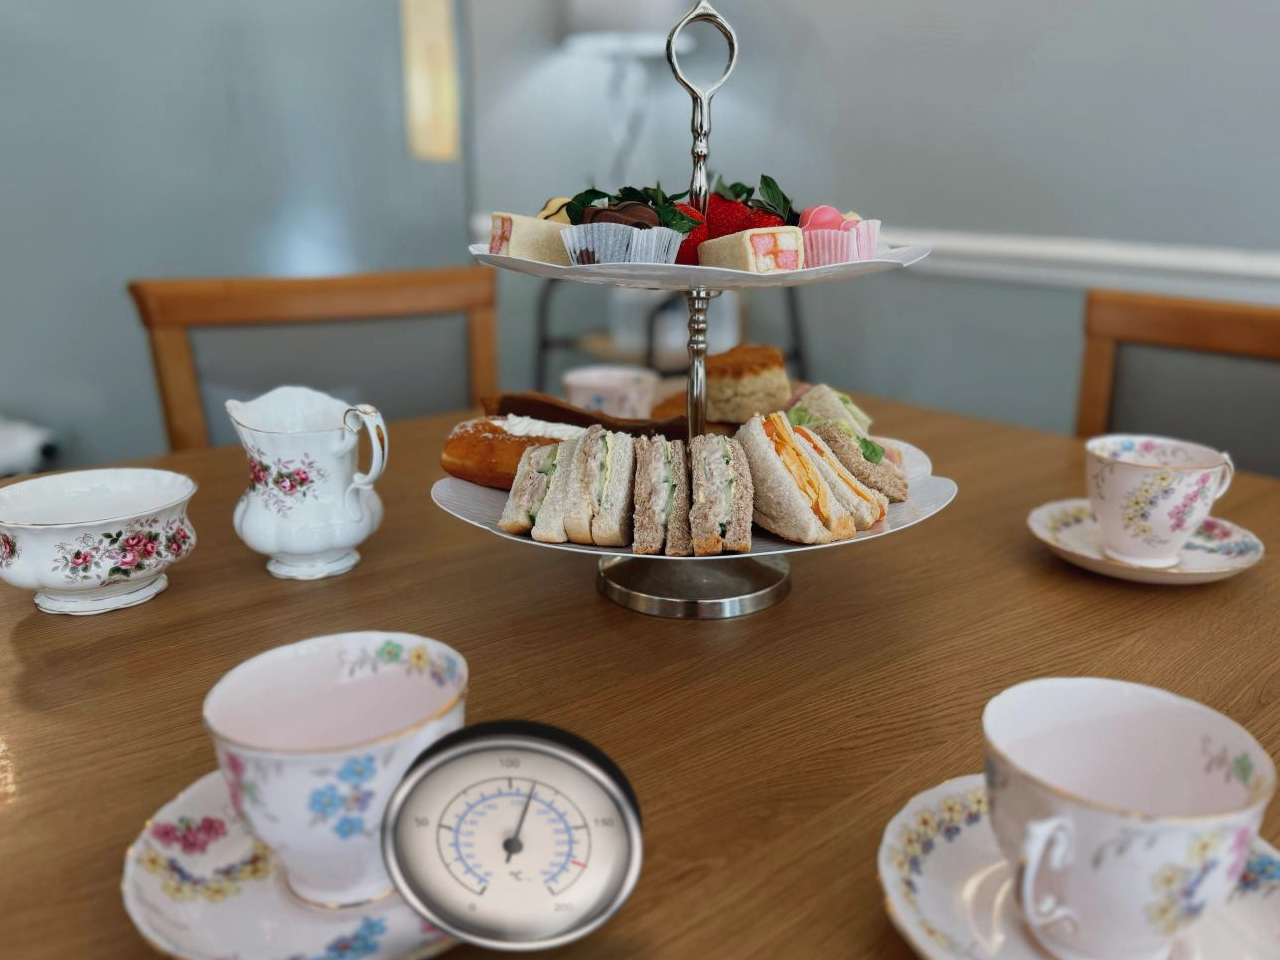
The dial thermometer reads 112.5 °C
